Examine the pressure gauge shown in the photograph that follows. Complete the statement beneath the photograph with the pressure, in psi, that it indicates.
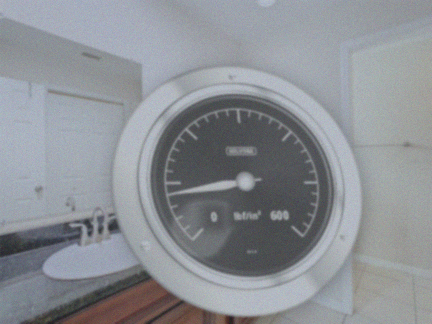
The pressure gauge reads 80 psi
